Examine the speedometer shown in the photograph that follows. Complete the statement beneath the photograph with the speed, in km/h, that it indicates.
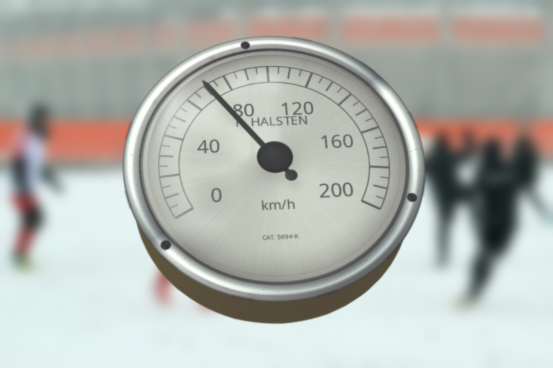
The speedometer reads 70 km/h
